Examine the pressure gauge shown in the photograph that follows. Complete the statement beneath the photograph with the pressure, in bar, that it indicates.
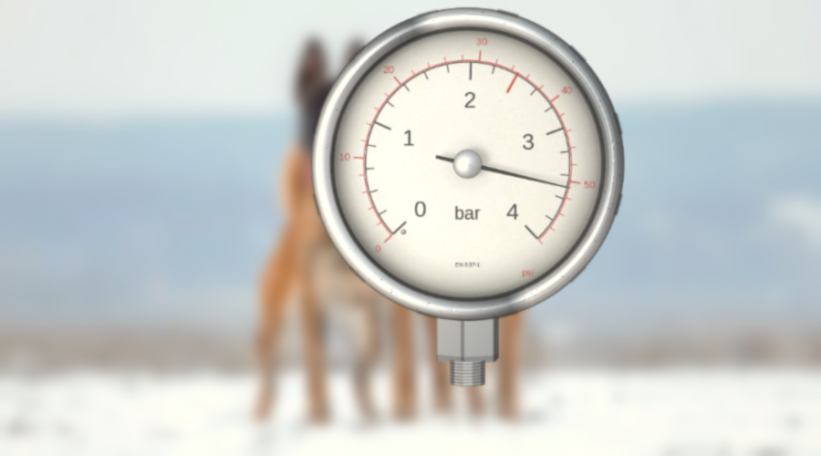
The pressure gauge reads 3.5 bar
